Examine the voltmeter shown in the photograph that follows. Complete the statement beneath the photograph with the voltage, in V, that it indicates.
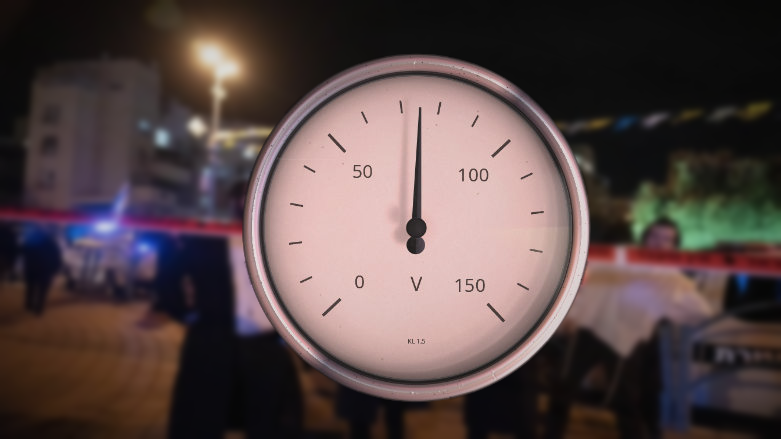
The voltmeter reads 75 V
